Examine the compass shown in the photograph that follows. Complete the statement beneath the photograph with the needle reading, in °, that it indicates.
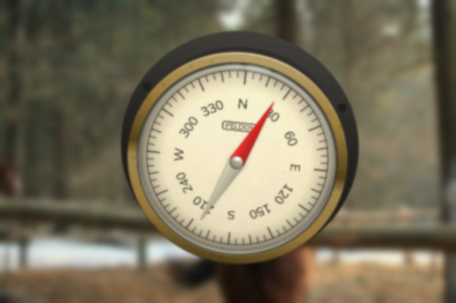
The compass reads 25 °
